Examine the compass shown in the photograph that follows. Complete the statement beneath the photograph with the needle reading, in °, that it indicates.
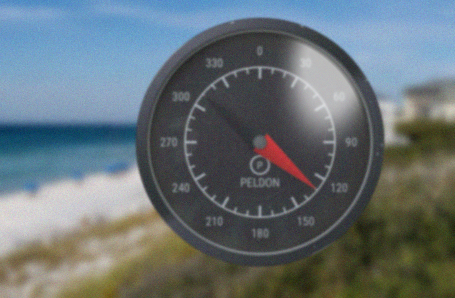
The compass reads 130 °
